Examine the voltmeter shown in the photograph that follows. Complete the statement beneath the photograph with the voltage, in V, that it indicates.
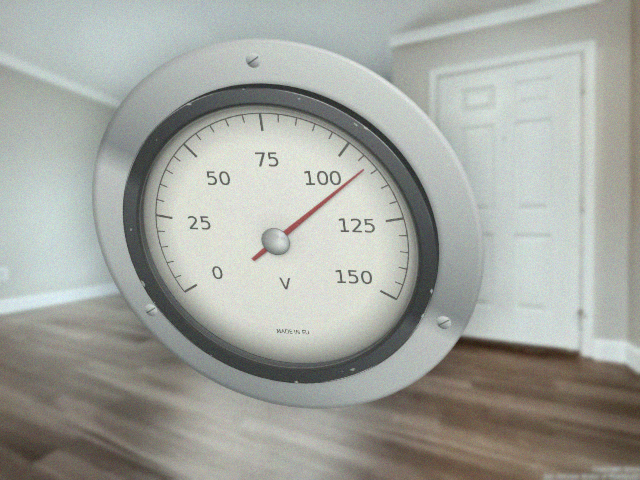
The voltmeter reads 107.5 V
